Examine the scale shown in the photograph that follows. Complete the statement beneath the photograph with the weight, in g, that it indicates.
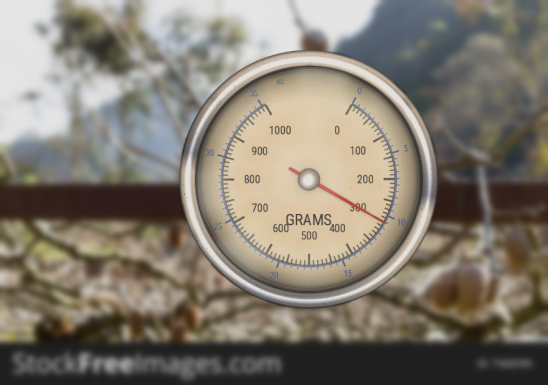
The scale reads 300 g
